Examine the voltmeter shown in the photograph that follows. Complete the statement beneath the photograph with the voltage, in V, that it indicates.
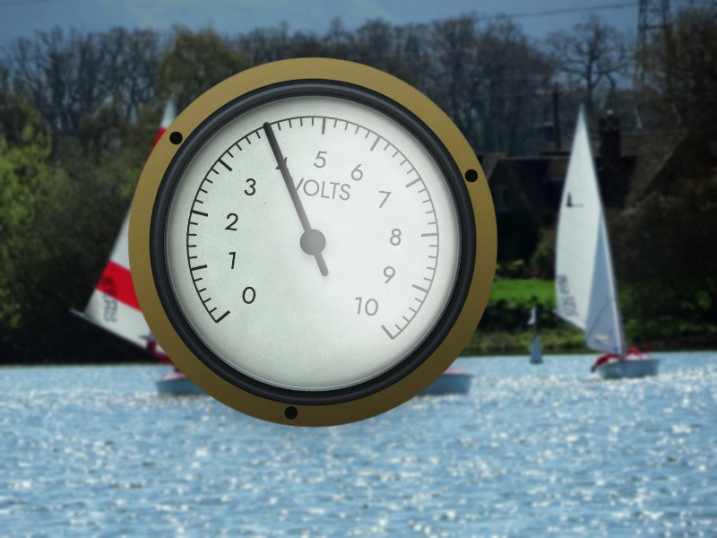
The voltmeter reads 4 V
